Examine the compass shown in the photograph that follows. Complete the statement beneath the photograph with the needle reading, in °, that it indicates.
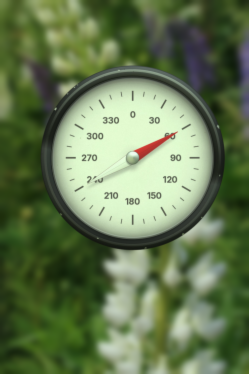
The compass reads 60 °
